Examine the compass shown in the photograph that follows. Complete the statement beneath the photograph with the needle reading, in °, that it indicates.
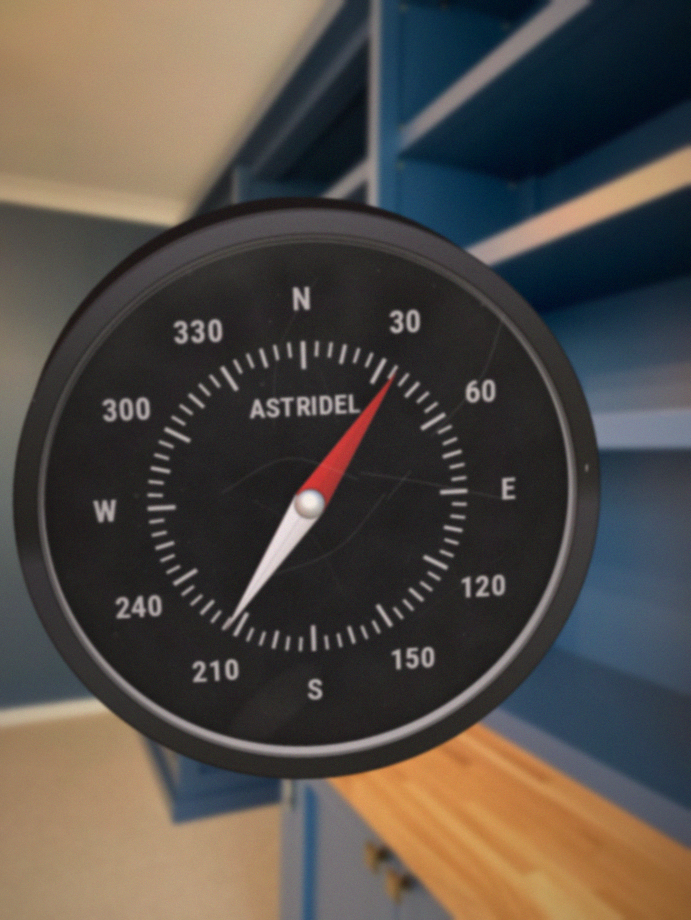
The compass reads 35 °
